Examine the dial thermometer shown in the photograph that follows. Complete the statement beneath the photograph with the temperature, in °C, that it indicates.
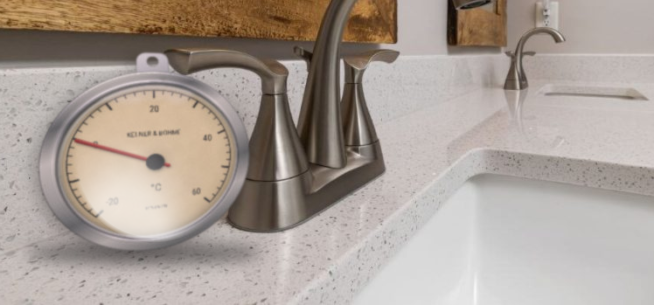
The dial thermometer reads 0 °C
